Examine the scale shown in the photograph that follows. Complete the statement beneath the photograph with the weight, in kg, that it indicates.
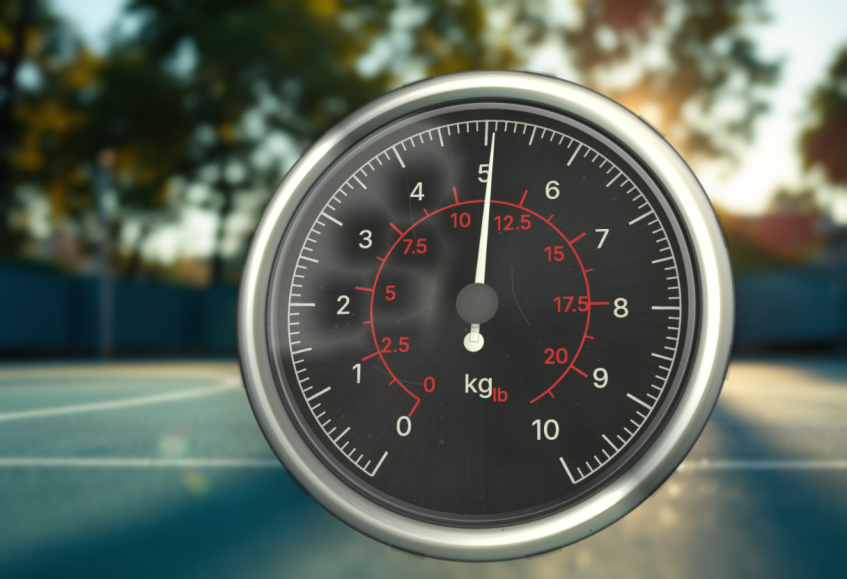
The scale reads 5.1 kg
